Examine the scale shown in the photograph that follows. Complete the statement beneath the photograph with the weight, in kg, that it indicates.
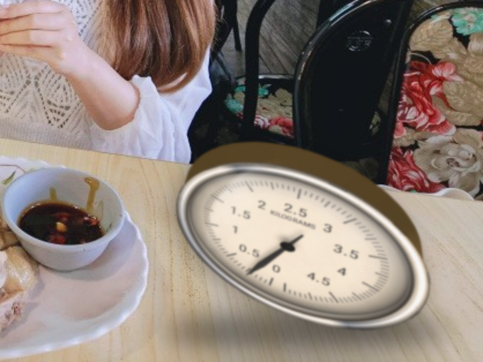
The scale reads 0.25 kg
